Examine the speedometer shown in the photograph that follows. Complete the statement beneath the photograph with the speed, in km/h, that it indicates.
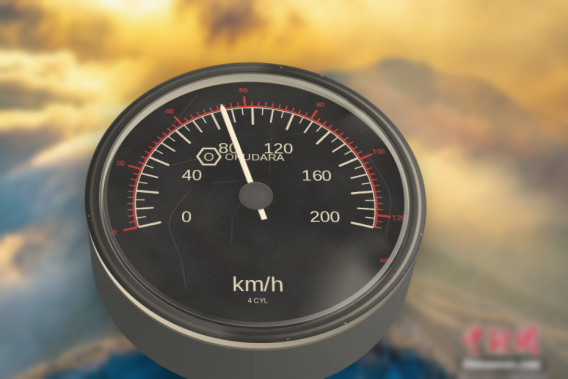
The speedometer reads 85 km/h
